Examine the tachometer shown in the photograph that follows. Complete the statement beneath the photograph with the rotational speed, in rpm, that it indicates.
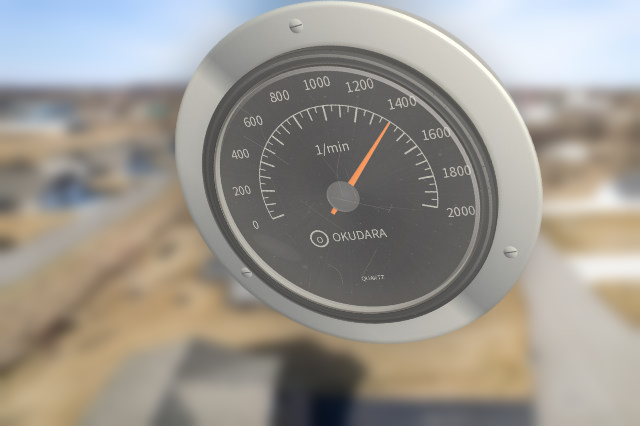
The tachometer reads 1400 rpm
